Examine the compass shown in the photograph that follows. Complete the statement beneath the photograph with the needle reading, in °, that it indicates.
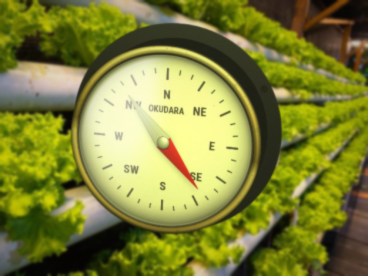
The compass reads 140 °
